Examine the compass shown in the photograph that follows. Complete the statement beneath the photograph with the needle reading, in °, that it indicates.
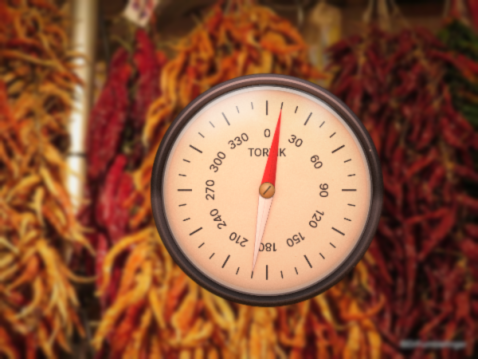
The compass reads 10 °
